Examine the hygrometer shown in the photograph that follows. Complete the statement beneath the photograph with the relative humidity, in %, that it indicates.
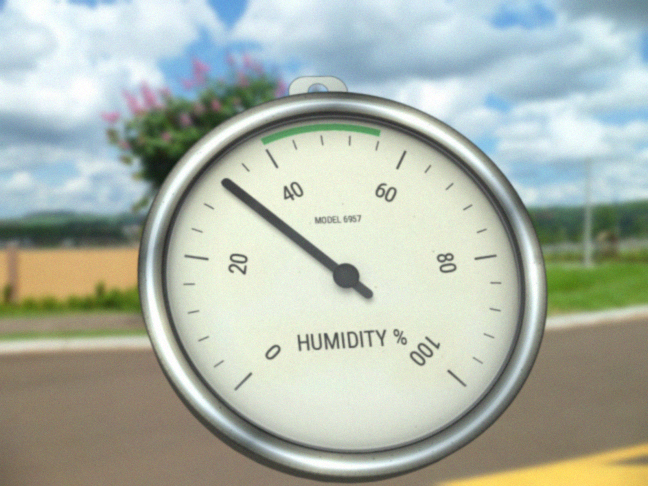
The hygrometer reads 32 %
